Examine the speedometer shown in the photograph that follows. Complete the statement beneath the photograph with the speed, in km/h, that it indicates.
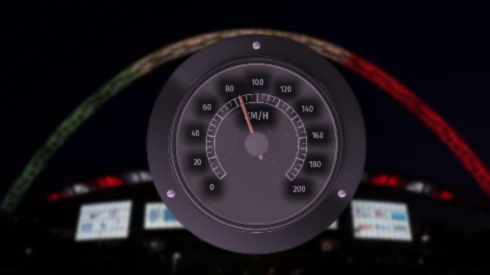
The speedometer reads 85 km/h
